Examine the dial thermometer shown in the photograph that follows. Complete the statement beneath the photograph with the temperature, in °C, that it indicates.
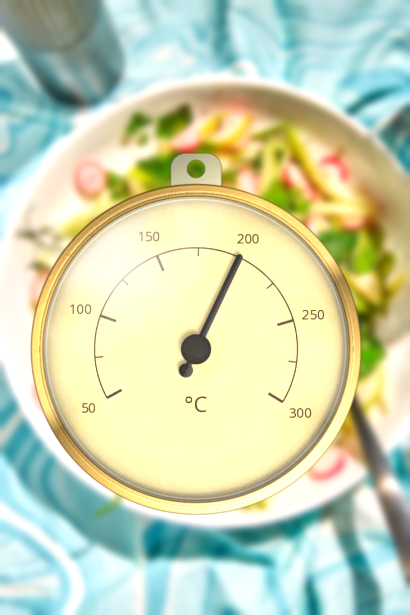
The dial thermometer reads 200 °C
